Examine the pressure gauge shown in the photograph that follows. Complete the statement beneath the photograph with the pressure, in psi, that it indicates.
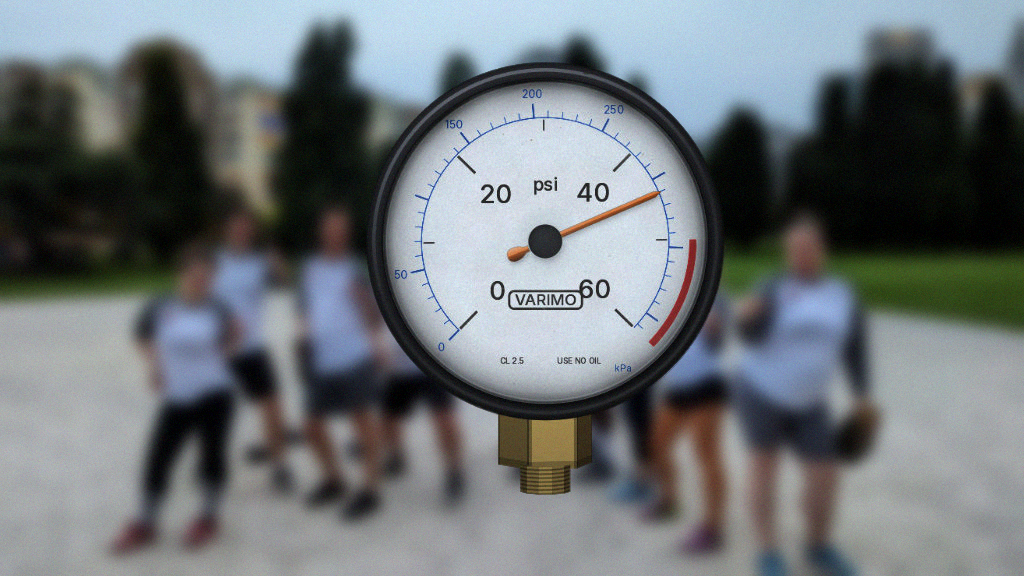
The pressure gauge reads 45 psi
